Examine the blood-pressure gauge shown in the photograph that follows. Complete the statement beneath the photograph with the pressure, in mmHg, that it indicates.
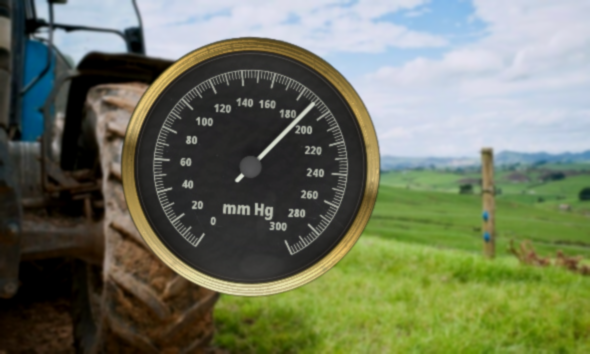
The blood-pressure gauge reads 190 mmHg
